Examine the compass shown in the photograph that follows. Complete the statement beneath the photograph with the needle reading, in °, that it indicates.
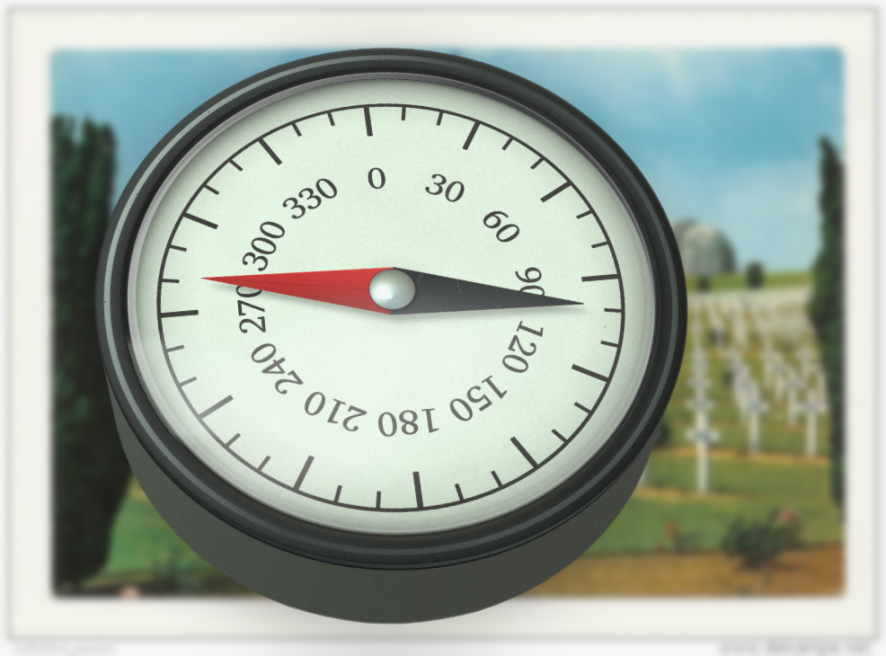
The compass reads 280 °
